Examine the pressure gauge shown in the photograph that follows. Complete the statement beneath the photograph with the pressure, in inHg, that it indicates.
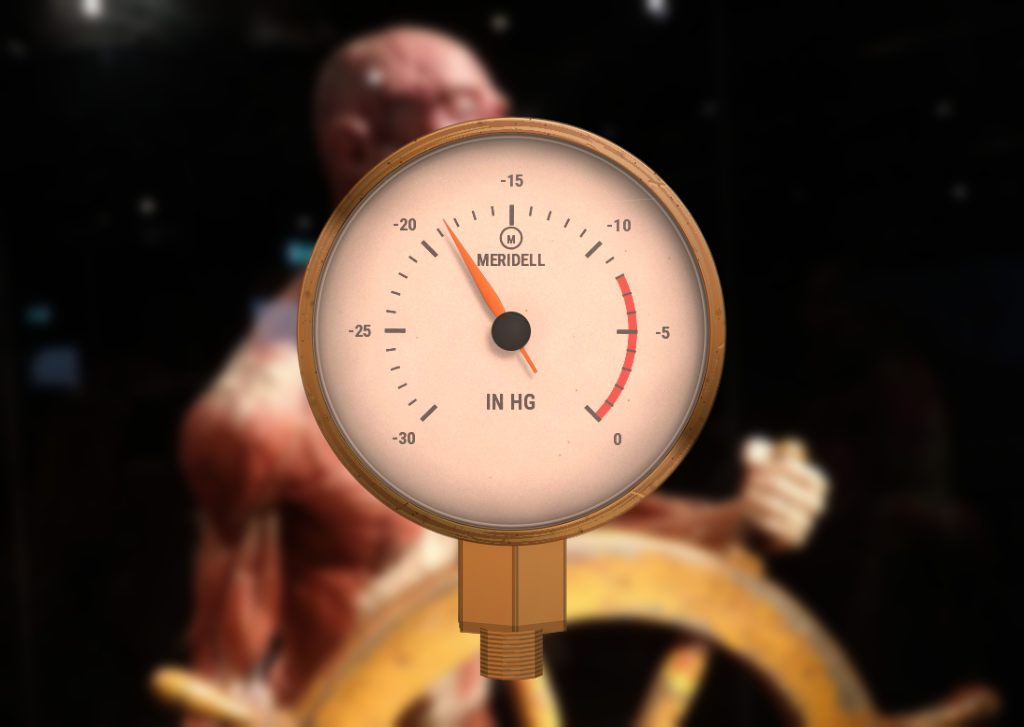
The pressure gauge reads -18.5 inHg
